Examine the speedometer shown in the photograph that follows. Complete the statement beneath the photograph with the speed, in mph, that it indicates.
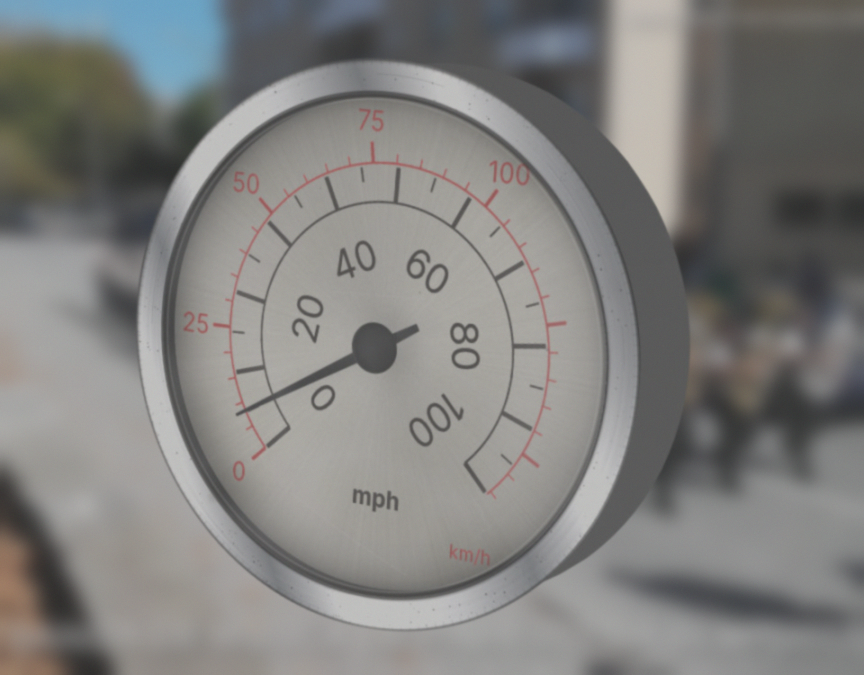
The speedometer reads 5 mph
